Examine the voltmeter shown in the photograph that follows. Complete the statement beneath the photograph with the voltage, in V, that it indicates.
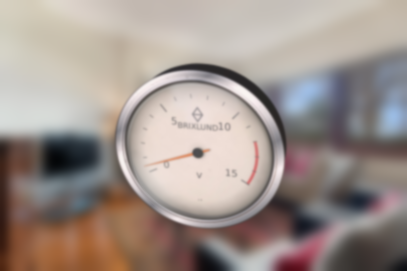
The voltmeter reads 0.5 V
